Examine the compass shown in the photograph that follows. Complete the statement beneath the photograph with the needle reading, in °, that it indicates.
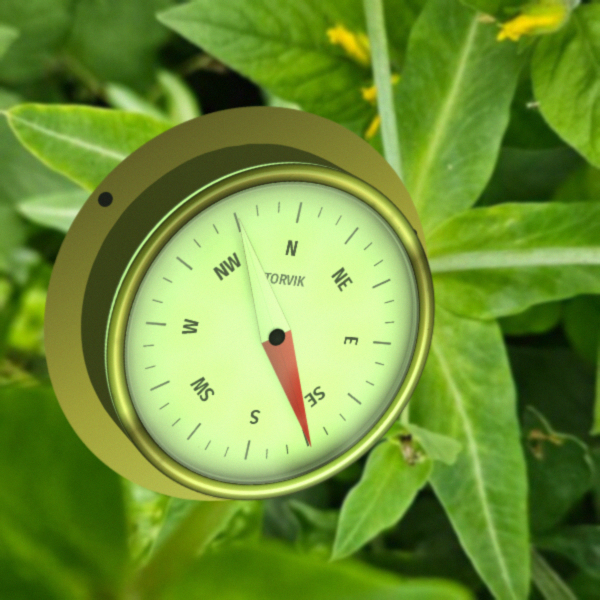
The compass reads 150 °
